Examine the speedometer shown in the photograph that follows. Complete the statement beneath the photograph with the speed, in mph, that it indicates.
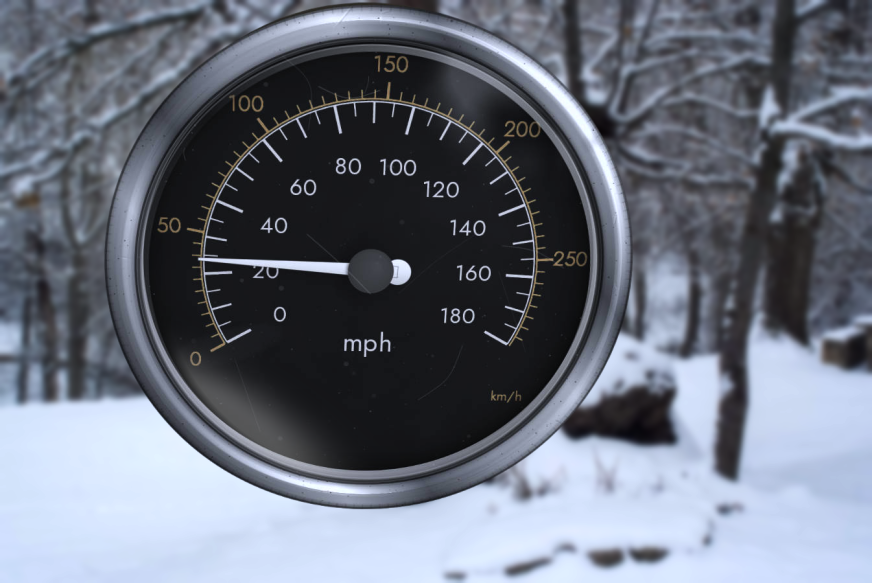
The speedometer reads 25 mph
